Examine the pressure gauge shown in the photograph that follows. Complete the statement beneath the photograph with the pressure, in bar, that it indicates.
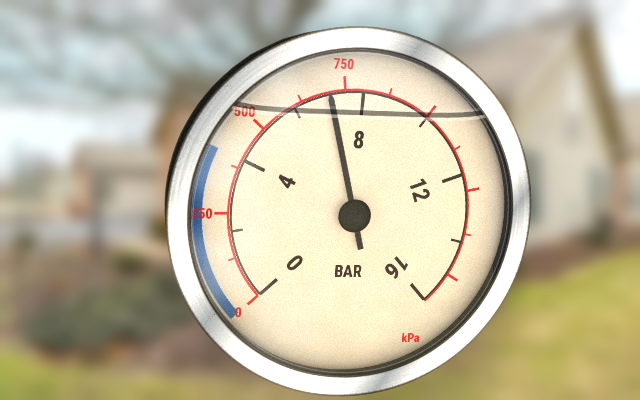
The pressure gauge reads 7 bar
